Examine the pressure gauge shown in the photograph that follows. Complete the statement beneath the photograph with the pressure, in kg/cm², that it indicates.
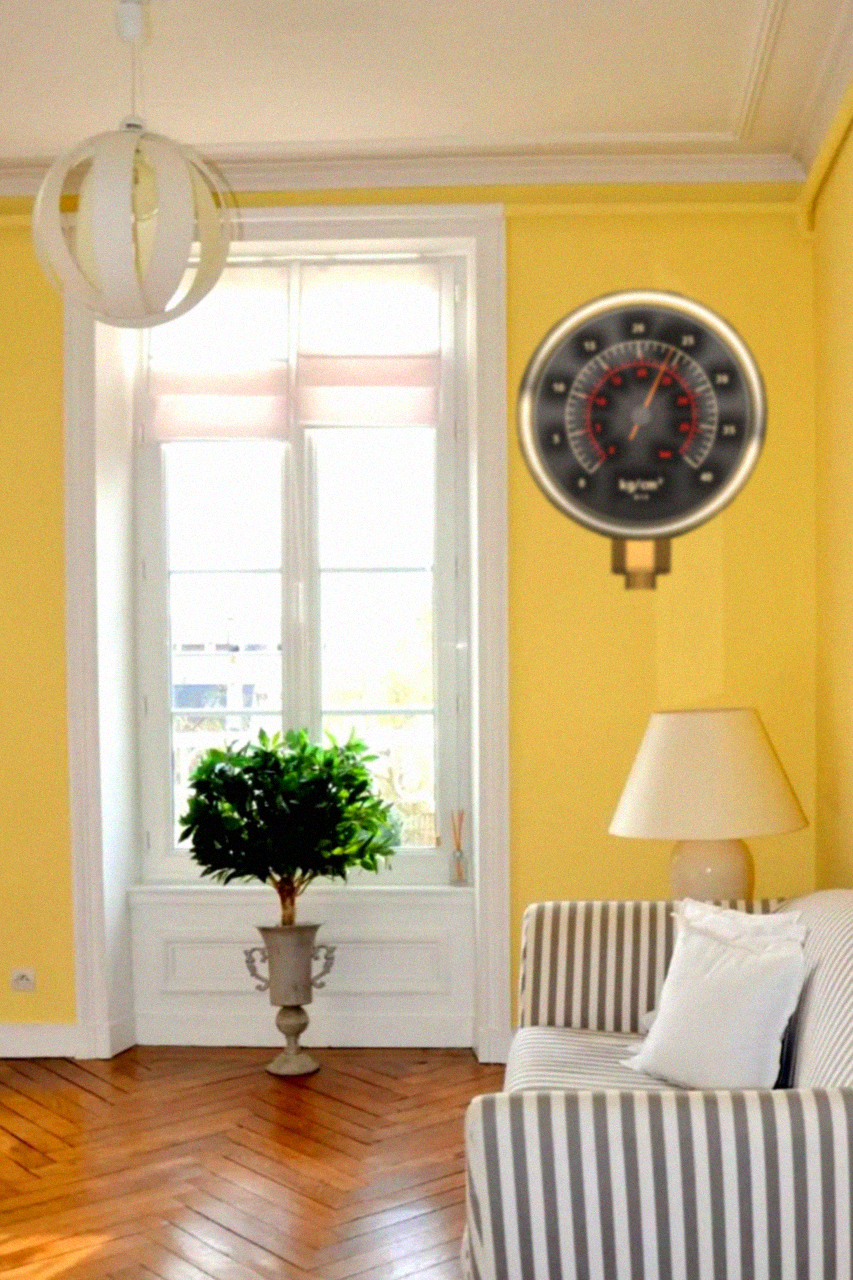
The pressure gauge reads 24 kg/cm²
